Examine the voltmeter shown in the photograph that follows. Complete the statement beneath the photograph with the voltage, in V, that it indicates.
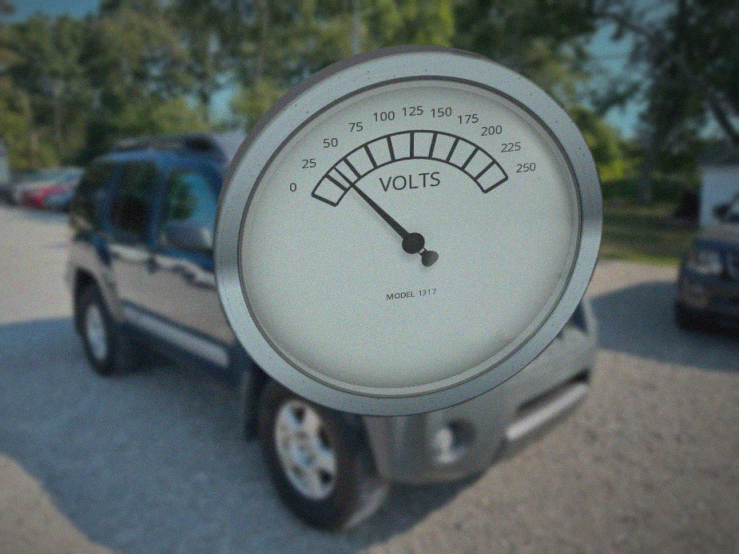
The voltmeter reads 37.5 V
